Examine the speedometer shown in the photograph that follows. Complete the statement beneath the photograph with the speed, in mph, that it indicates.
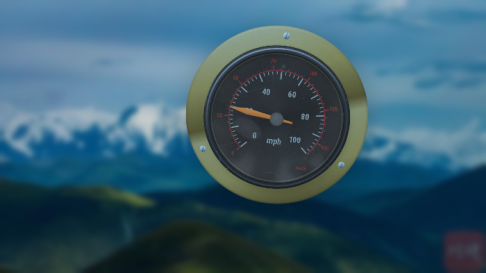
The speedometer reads 20 mph
